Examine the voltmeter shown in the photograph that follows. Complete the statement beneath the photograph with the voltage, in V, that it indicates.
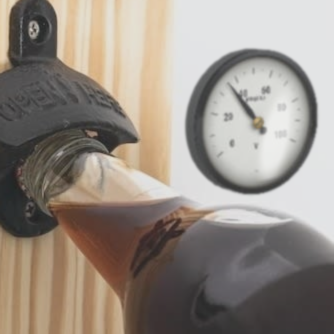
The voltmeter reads 35 V
